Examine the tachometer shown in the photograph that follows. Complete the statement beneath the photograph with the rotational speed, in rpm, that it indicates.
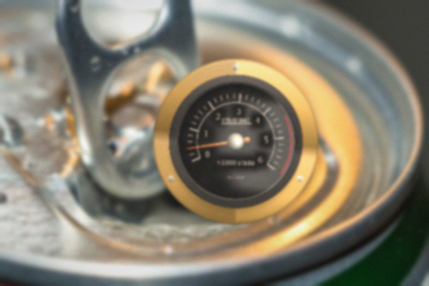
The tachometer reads 400 rpm
